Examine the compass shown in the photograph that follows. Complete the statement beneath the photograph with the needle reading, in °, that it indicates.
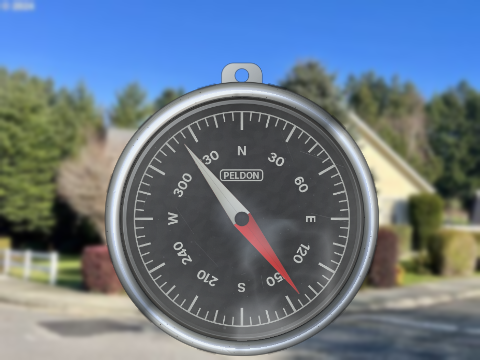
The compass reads 142.5 °
